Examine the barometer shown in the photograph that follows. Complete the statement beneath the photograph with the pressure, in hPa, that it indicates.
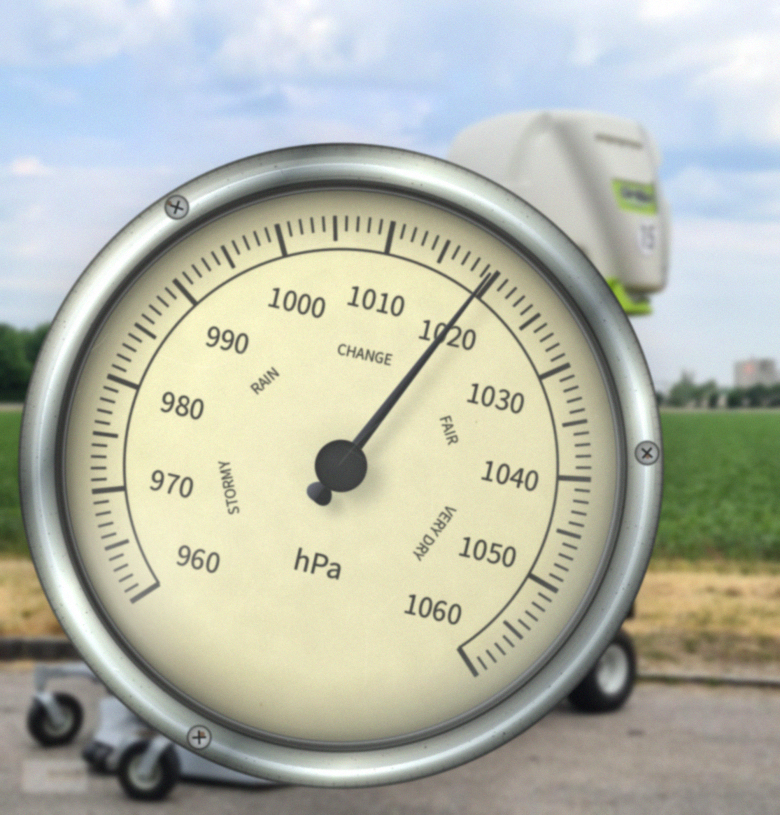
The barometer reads 1019.5 hPa
